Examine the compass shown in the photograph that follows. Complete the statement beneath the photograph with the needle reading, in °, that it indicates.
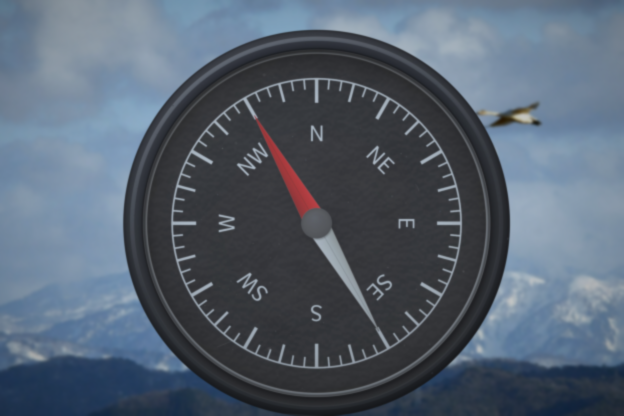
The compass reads 330 °
